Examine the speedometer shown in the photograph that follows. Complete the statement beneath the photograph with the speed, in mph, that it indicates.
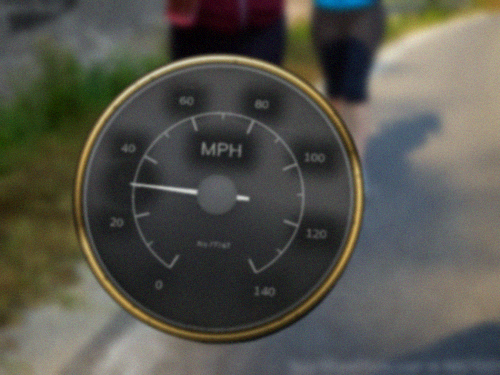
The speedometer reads 30 mph
